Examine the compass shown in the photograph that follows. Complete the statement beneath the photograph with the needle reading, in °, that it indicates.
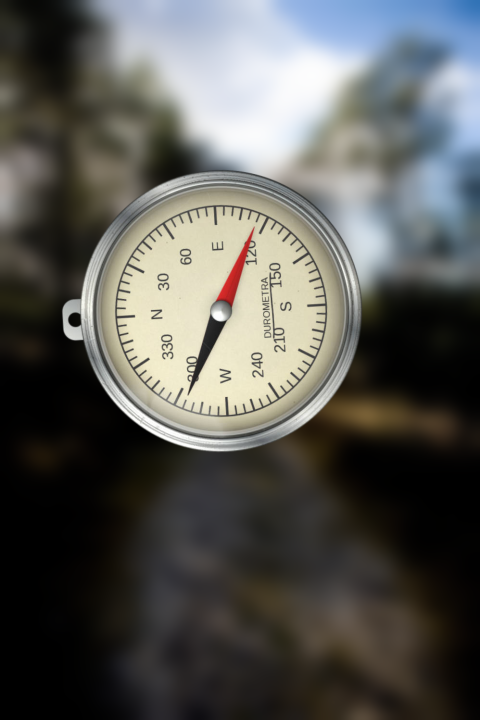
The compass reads 115 °
